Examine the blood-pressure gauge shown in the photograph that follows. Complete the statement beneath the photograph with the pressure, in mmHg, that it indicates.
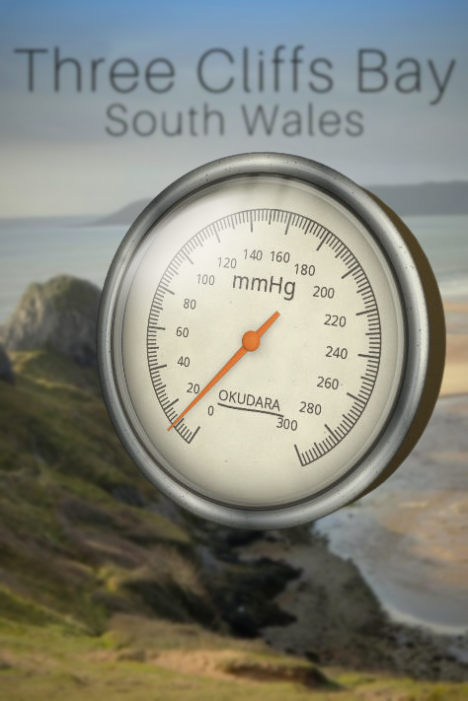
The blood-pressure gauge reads 10 mmHg
